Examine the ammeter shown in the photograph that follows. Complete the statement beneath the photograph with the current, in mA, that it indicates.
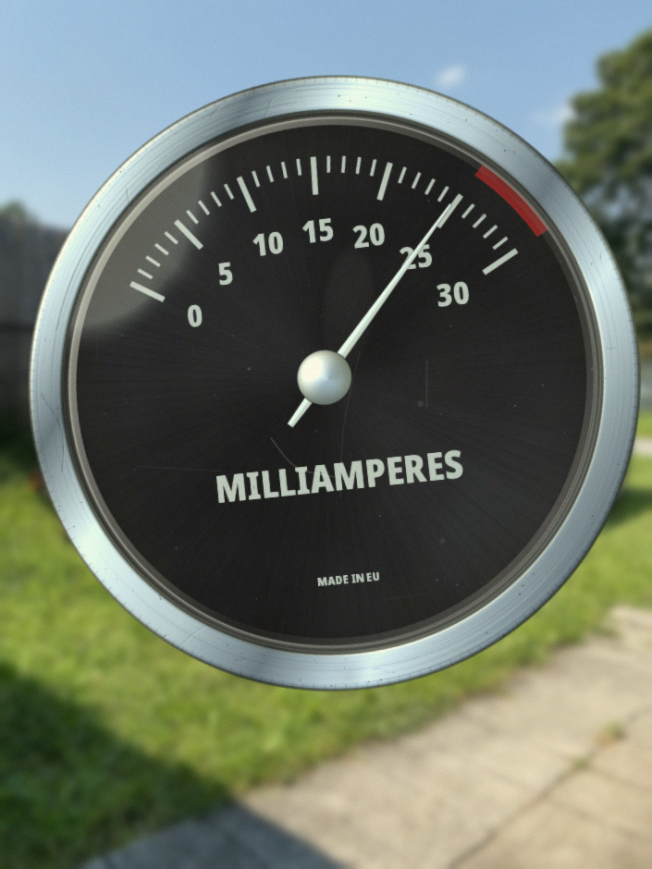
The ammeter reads 25 mA
